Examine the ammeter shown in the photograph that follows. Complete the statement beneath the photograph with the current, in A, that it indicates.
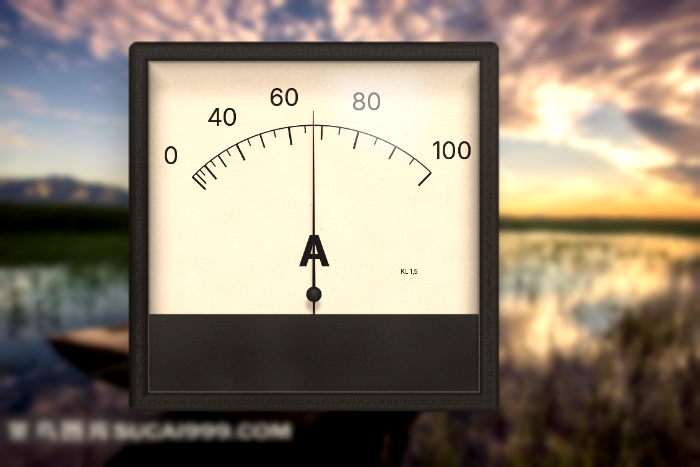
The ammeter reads 67.5 A
